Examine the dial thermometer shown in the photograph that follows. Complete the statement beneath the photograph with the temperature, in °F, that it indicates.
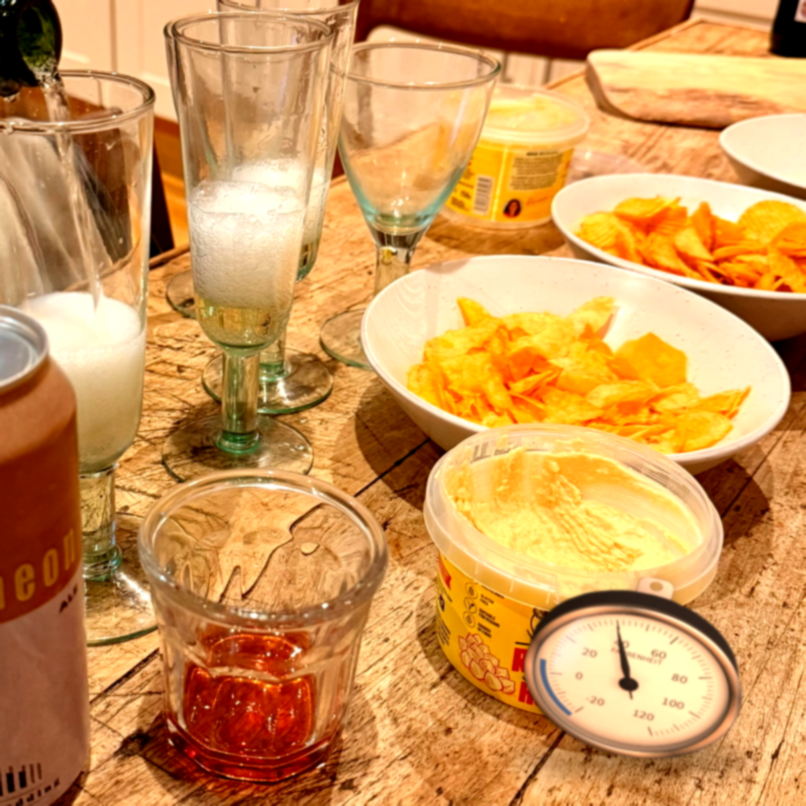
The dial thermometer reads 40 °F
